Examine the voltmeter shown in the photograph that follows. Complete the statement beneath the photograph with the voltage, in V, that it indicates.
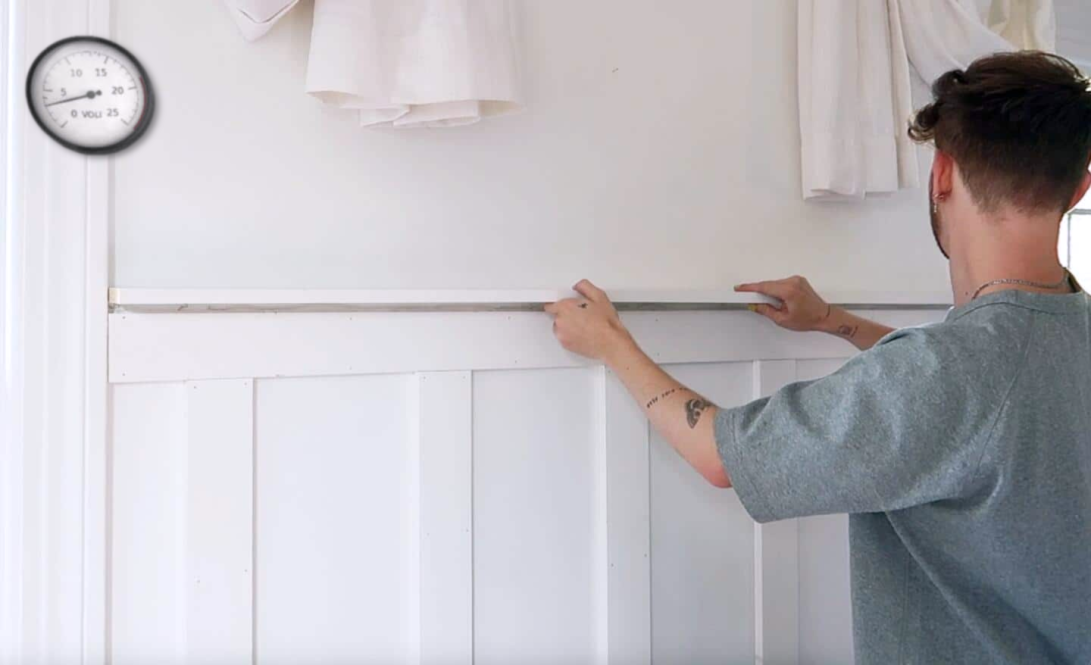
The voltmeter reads 3 V
